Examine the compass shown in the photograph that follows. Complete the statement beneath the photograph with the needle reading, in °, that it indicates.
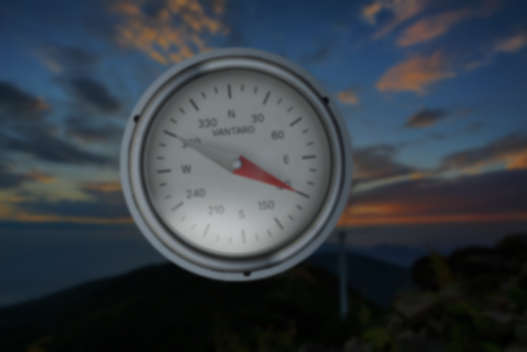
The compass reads 120 °
